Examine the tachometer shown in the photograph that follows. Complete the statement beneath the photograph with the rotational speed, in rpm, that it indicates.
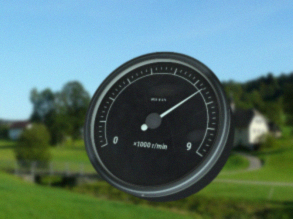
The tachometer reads 6400 rpm
